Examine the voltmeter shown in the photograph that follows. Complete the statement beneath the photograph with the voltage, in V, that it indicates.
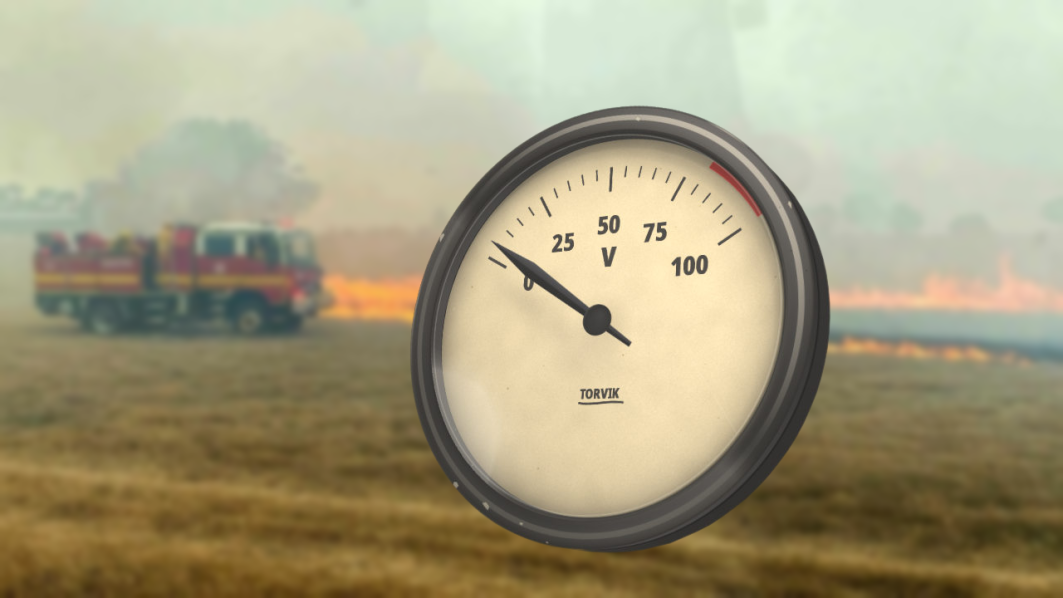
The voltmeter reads 5 V
